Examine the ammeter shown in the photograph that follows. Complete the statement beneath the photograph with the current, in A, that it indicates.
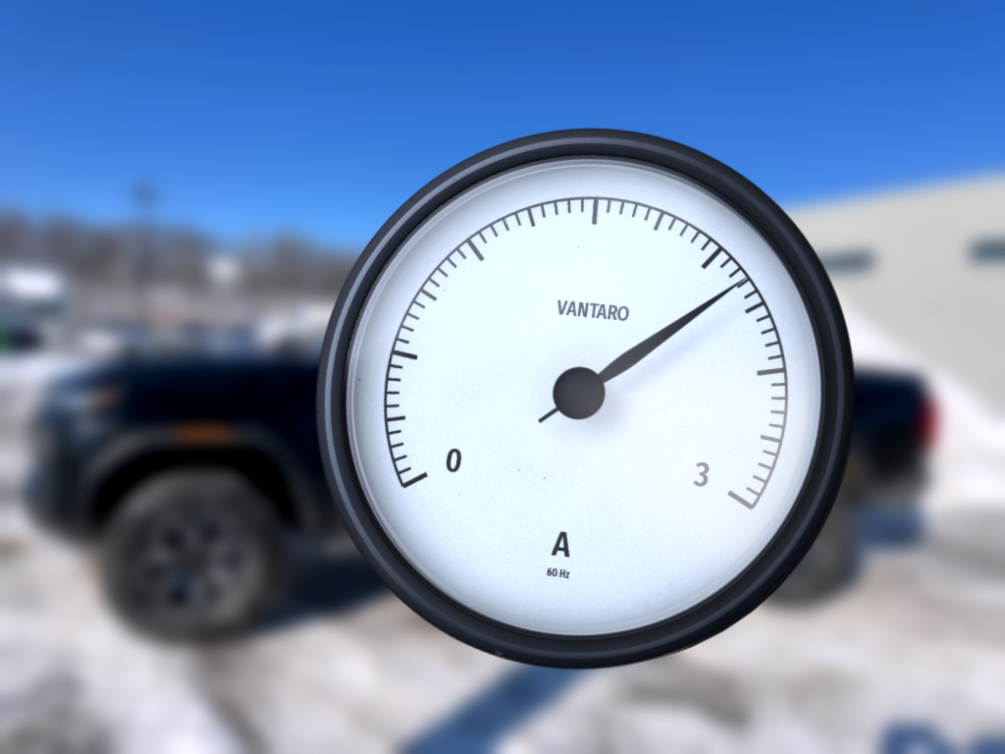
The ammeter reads 2.15 A
